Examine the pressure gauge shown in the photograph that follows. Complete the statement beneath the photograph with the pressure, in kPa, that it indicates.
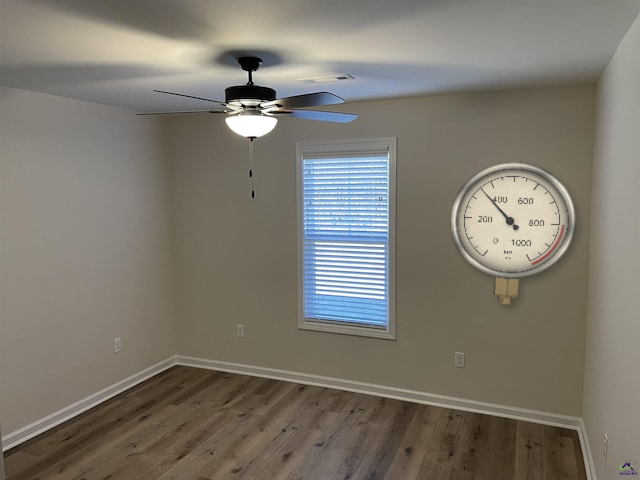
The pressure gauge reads 350 kPa
